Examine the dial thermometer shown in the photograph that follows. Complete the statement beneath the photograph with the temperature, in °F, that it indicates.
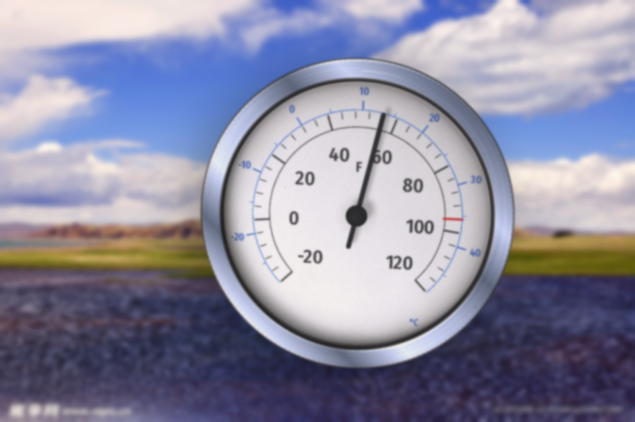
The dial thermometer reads 56 °F
